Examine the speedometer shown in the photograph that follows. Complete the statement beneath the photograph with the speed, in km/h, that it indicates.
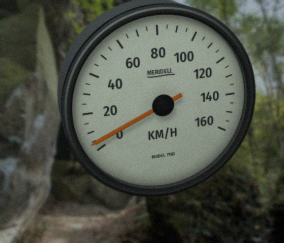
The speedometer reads 5 km/h
